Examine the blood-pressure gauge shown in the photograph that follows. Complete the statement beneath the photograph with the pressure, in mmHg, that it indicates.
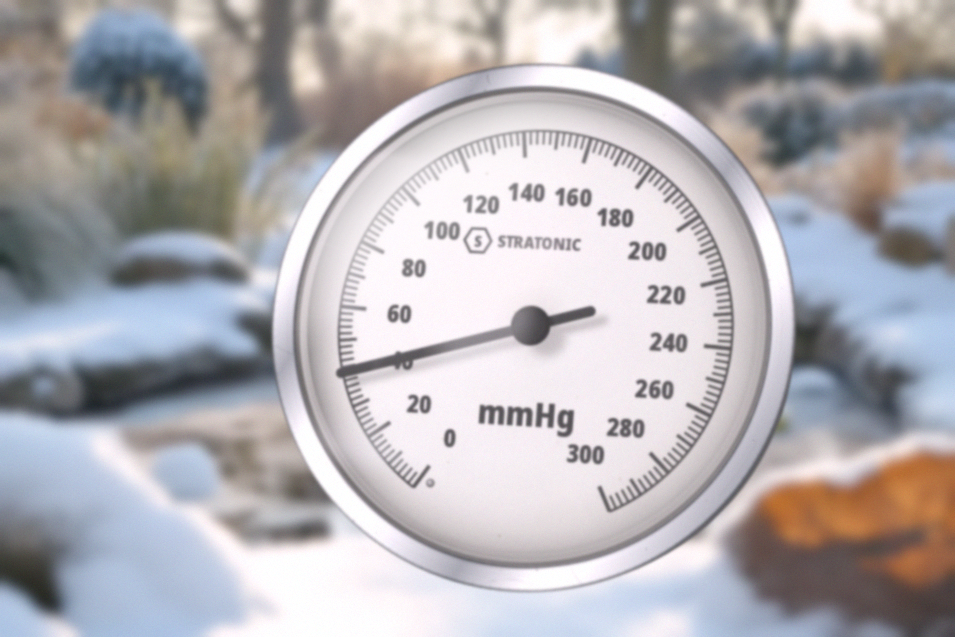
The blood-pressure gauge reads 40 mmHg
